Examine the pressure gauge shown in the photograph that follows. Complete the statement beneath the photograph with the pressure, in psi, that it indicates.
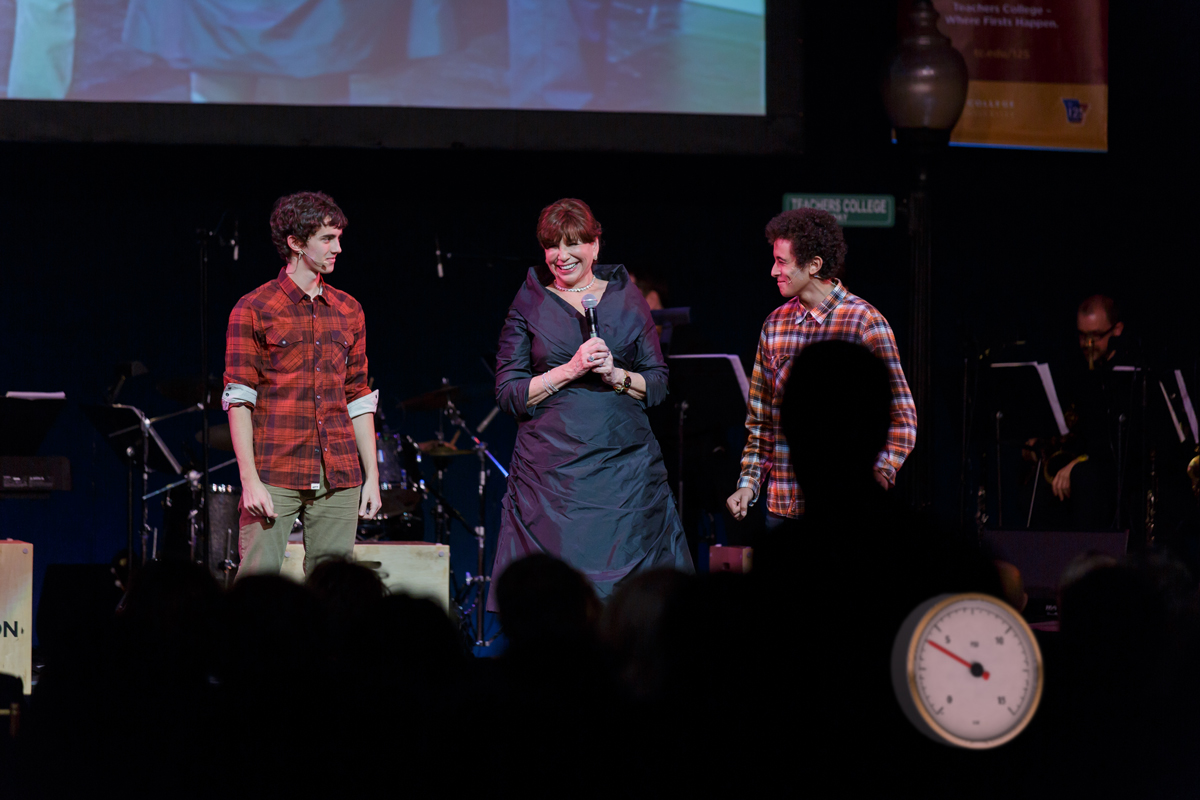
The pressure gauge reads 4 psi
